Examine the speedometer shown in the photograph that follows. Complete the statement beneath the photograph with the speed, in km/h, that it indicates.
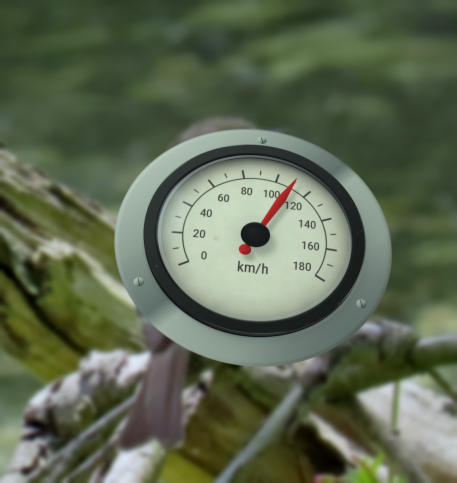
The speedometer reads 110 km/h
